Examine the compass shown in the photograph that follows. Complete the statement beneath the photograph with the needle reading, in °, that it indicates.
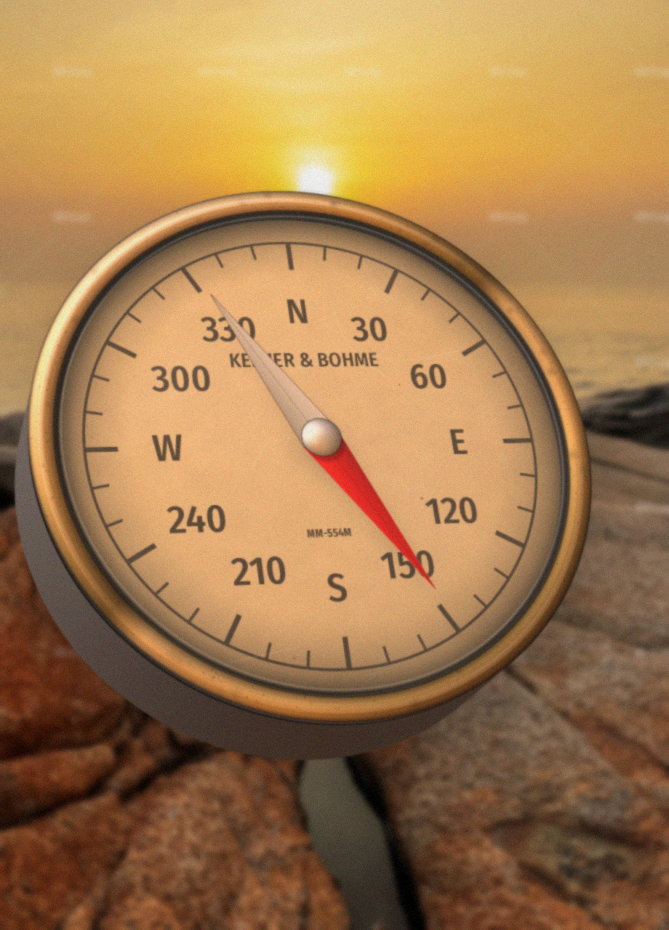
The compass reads 150 °
